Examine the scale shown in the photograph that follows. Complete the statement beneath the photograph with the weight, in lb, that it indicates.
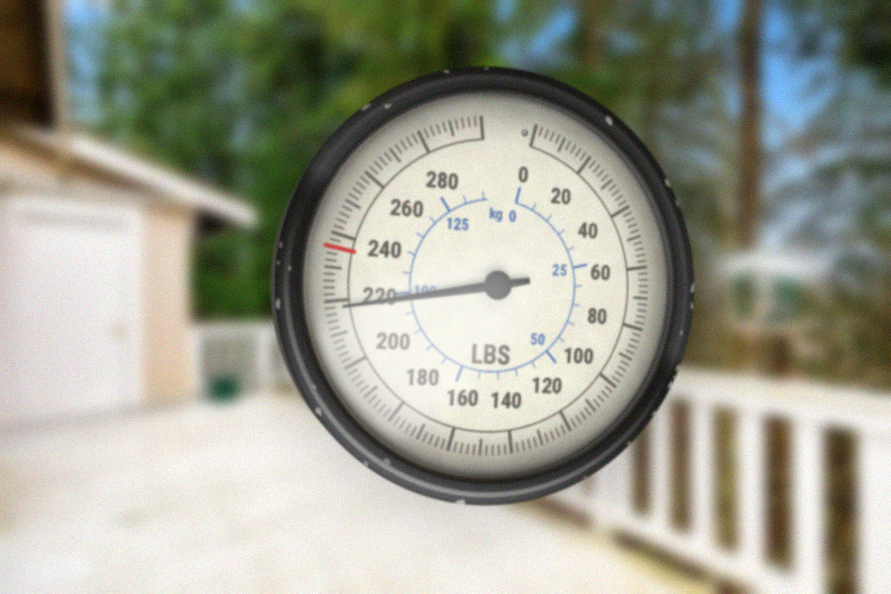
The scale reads 218 lb
